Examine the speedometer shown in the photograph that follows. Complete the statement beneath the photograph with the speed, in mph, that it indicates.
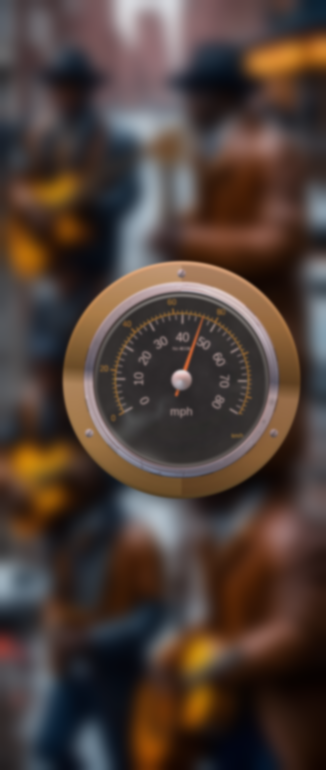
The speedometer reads 46 mph
